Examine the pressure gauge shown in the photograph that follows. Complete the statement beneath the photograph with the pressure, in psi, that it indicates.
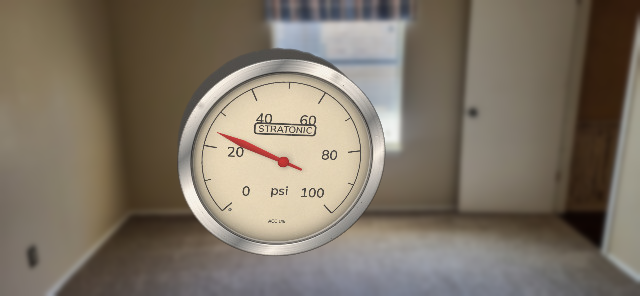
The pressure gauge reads 25 psi
